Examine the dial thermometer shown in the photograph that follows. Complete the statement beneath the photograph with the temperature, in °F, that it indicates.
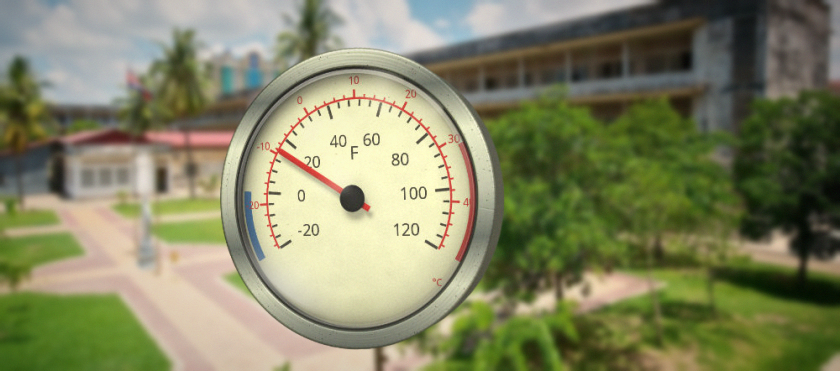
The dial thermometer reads 16 °F
